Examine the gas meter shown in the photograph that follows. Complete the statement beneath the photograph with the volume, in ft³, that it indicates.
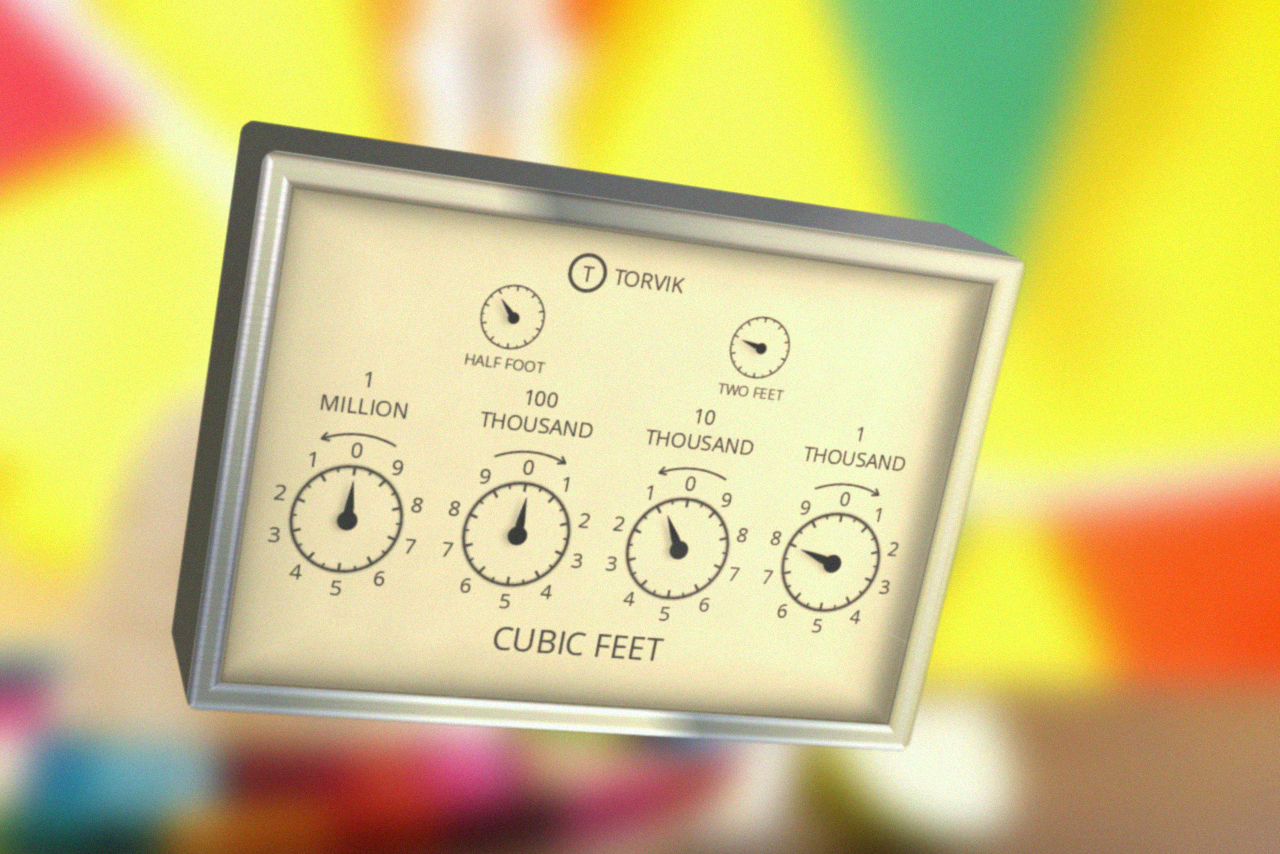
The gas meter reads 800 ft³
